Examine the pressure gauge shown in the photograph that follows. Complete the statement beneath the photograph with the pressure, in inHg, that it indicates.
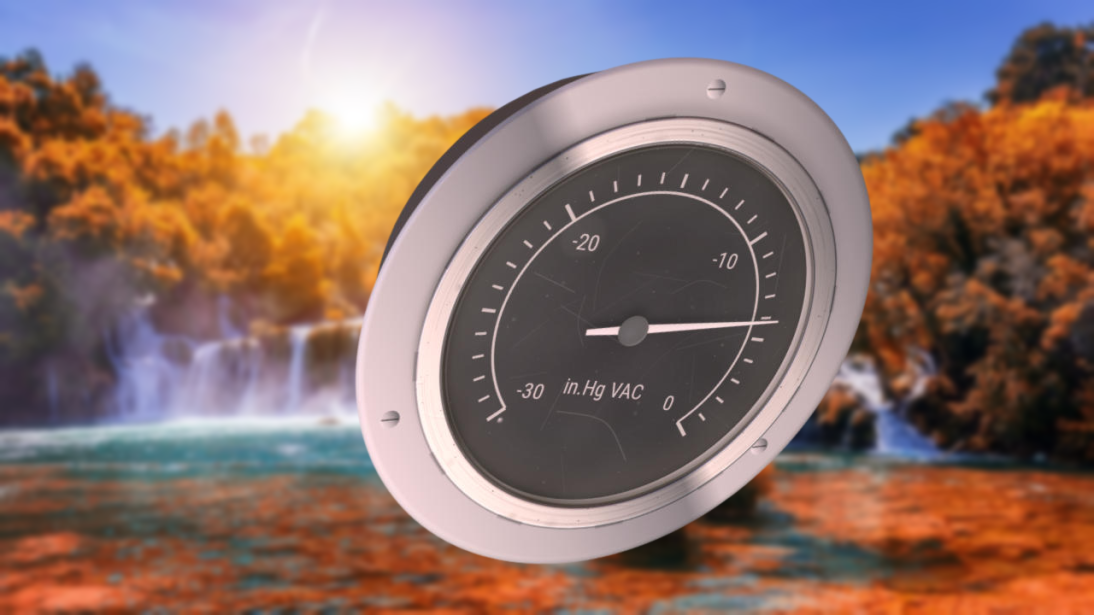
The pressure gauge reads -6 inHg
